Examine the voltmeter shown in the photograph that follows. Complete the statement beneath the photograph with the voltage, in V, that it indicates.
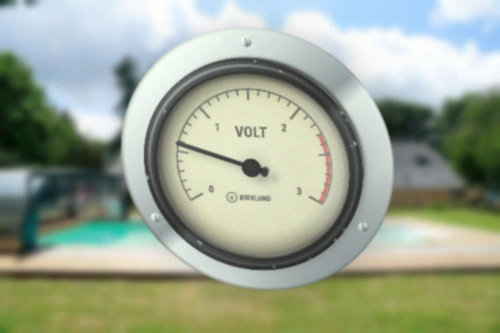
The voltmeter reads 0.6 V
